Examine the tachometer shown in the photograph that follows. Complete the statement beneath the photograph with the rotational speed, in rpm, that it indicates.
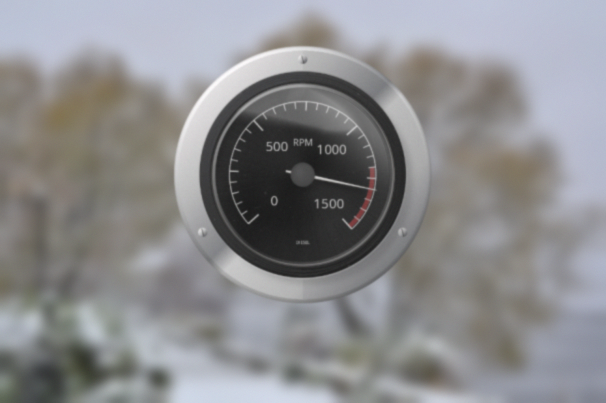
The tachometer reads 1300 rpm
